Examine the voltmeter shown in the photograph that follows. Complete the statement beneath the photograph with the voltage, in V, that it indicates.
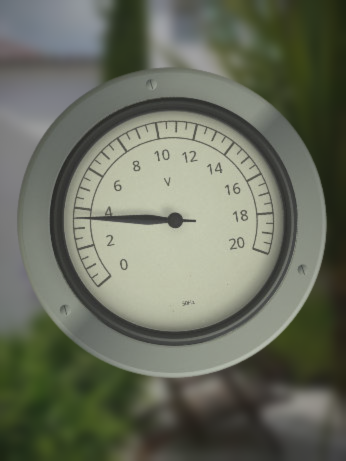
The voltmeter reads 3.5 V
